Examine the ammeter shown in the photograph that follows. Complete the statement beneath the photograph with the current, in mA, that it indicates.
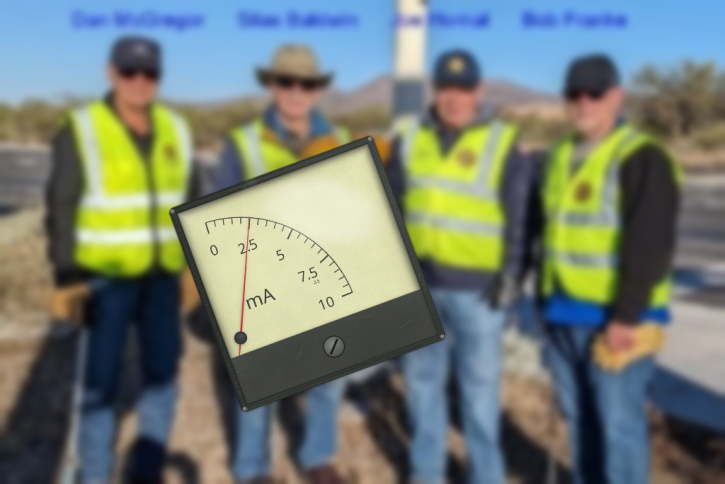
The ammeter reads 2.5 mA
